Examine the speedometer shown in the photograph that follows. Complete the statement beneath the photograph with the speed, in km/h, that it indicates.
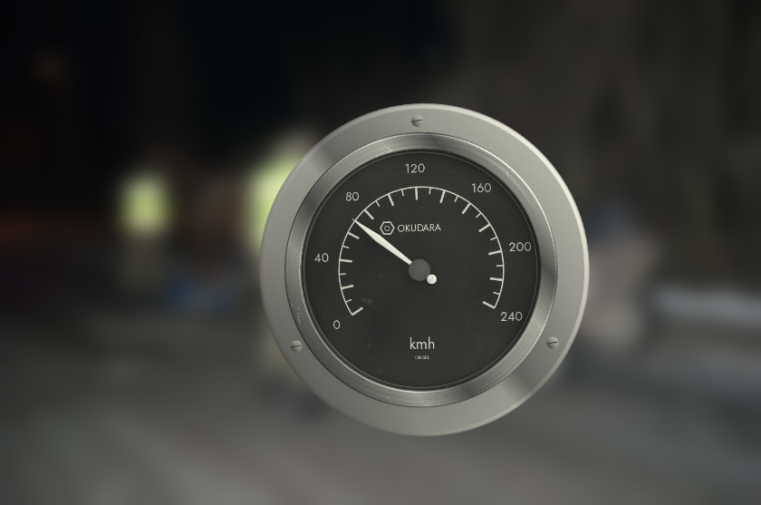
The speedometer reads 70 km/h
